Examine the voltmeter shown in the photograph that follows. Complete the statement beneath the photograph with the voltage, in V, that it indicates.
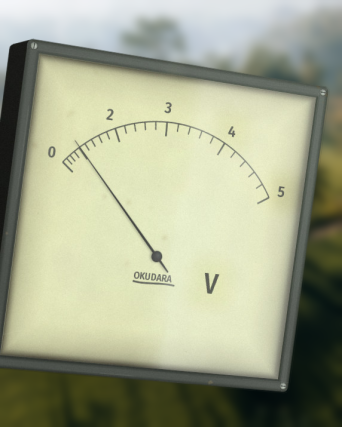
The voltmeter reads 1 V
